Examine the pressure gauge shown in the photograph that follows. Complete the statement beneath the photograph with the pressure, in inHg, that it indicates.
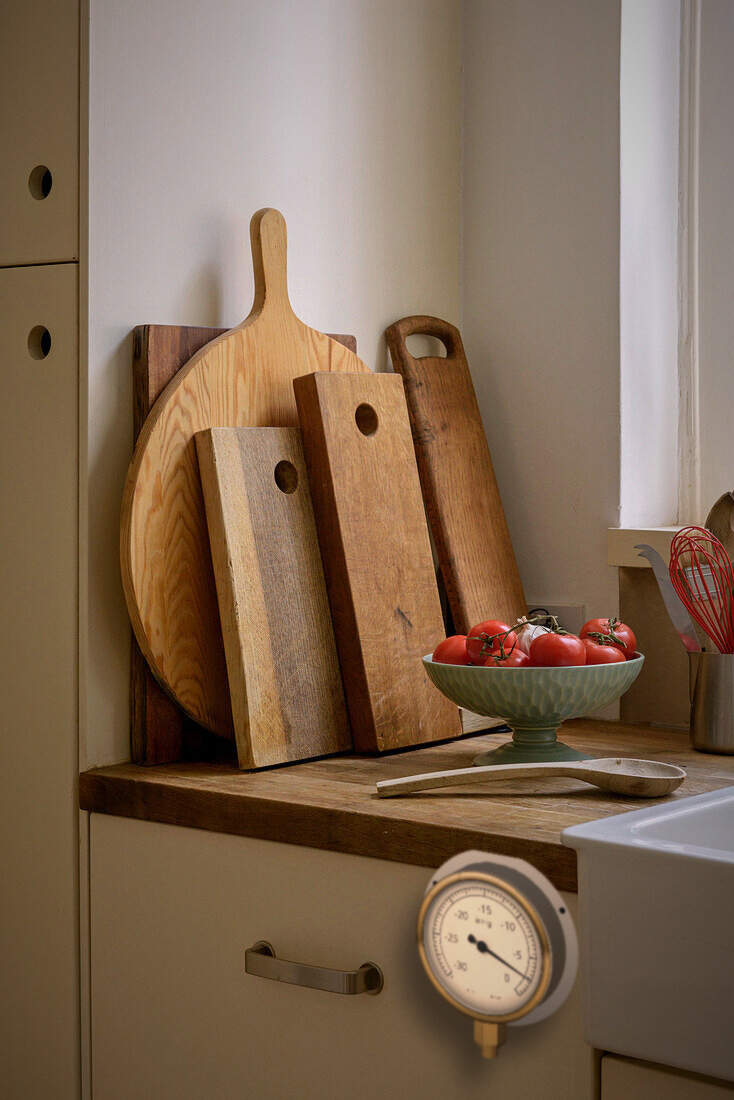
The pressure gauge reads -2.5 inHg
